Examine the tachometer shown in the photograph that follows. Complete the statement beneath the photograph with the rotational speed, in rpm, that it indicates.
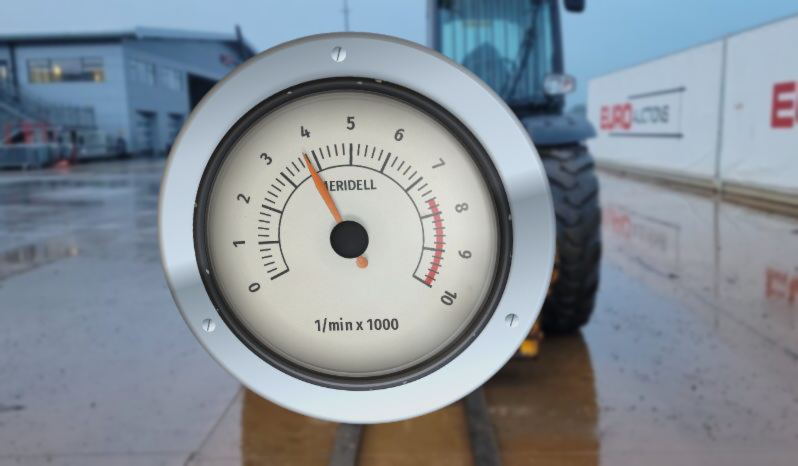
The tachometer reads 3800 rpm
